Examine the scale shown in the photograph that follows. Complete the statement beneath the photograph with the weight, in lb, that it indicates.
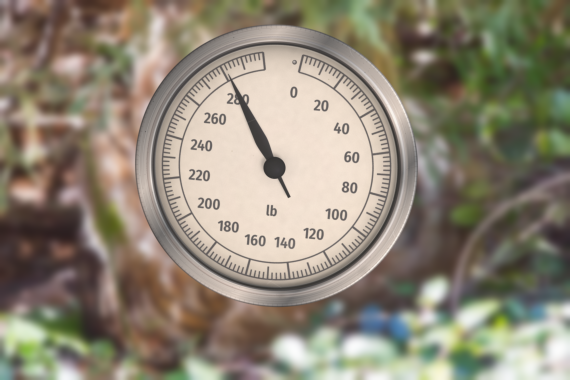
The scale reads 282 lb
